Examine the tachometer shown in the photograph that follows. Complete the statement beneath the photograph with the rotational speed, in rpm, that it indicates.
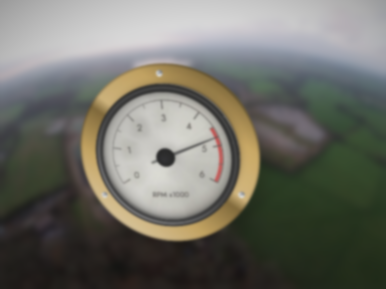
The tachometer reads 4750 rpm
